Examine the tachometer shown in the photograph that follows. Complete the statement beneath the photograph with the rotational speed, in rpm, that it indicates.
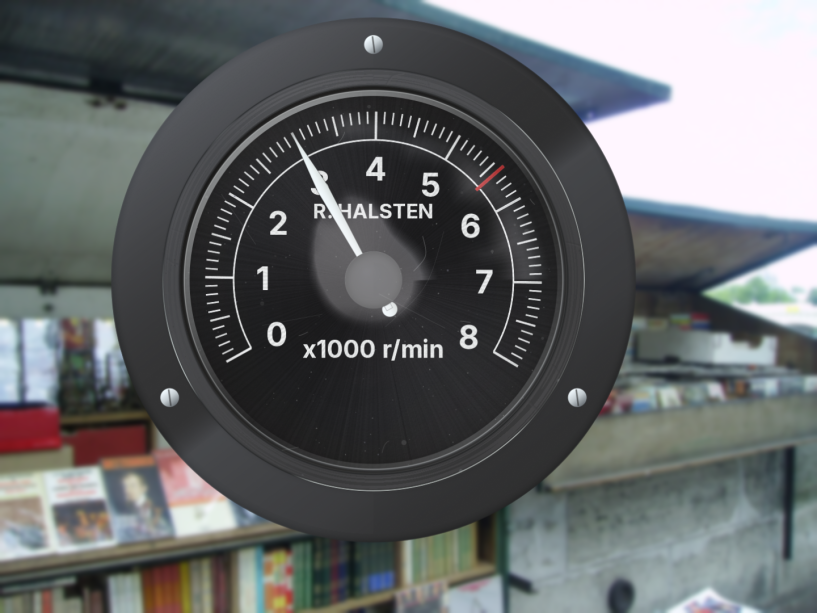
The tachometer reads 3000 rpm
